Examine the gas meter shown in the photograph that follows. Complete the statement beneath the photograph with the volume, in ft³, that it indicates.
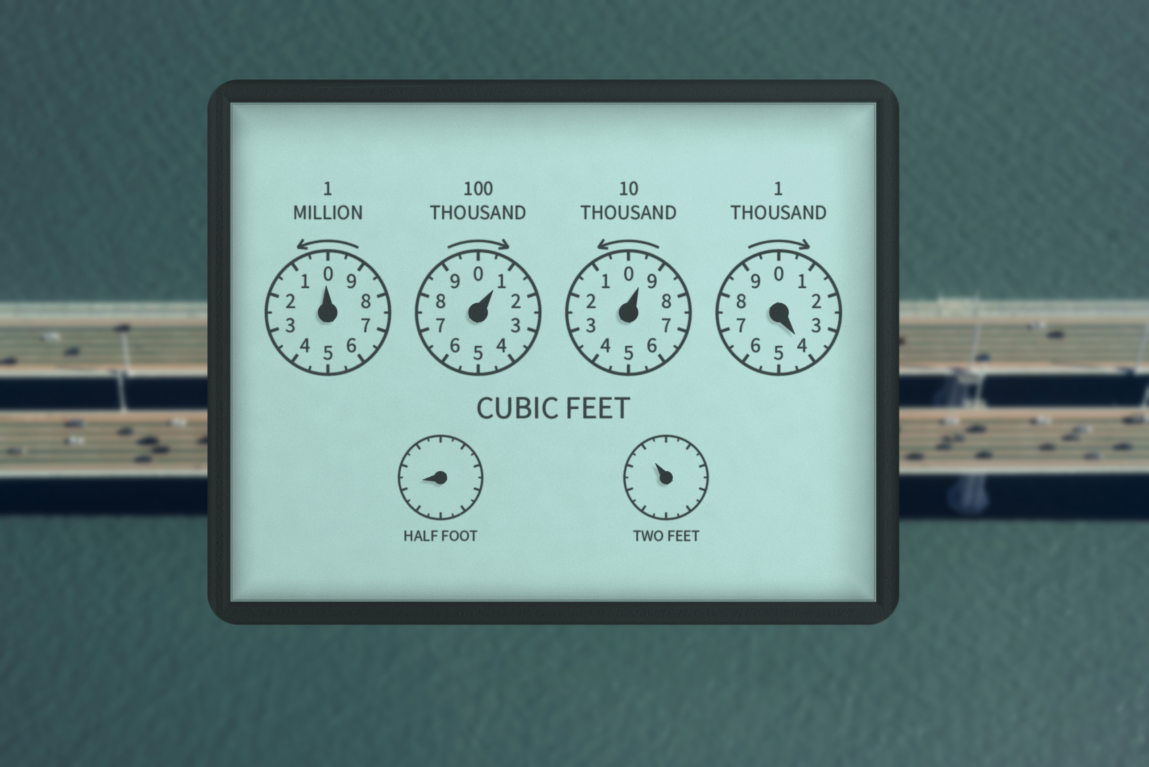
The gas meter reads 9400 ft³
